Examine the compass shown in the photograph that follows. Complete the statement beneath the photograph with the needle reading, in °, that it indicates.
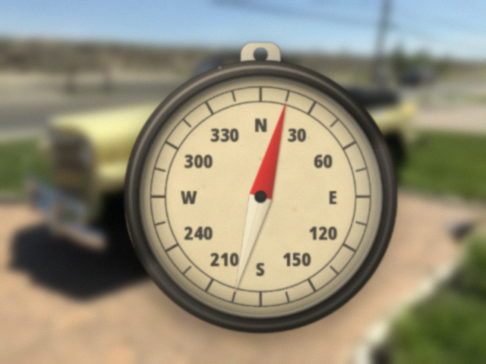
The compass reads 15 °
